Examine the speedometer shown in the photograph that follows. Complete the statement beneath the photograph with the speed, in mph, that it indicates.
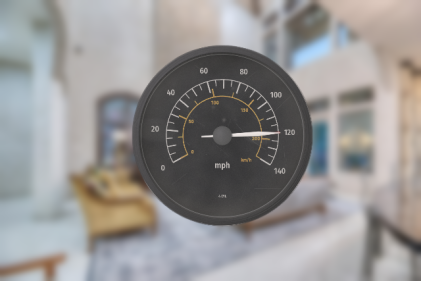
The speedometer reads 120 mph
